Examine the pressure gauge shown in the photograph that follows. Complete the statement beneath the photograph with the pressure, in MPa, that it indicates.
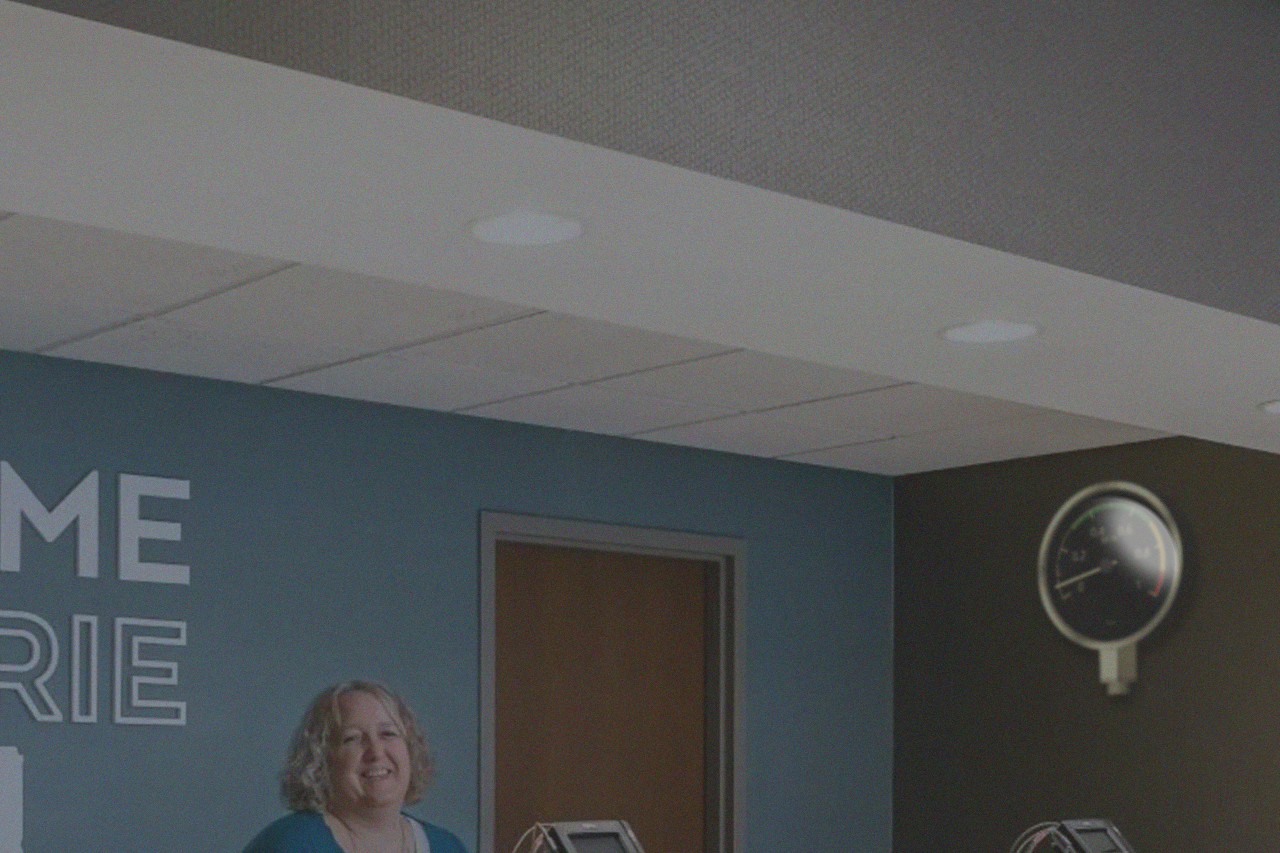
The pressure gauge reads 0.05 MPa
